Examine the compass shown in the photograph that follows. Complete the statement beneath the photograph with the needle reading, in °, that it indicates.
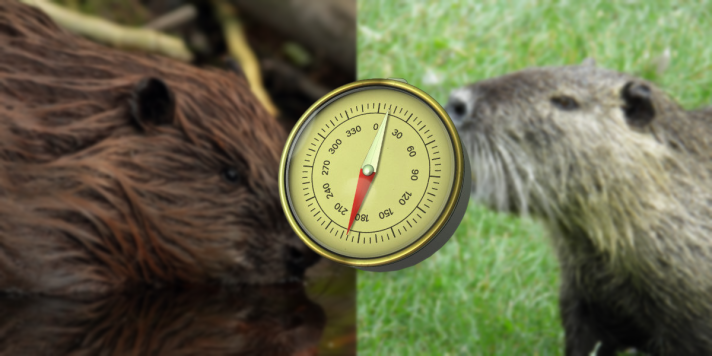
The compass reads 190 °
